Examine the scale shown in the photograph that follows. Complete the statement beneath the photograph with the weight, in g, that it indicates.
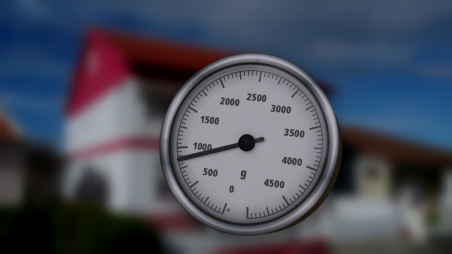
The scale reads 850 g
